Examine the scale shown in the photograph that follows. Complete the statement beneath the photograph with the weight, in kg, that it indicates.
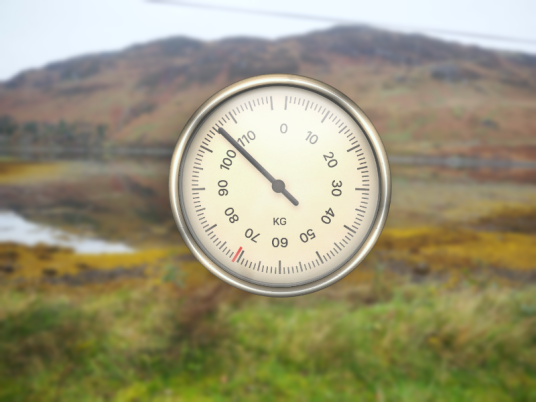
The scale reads 106 kg
